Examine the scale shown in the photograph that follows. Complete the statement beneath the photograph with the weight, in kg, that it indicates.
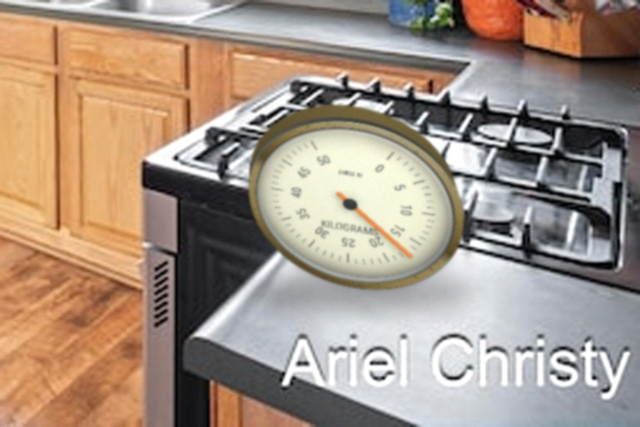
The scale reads 17 kg
